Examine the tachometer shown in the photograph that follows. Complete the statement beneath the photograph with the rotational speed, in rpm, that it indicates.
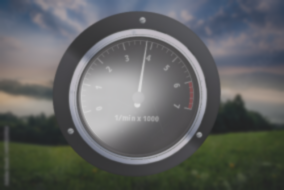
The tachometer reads 3800 rpm
